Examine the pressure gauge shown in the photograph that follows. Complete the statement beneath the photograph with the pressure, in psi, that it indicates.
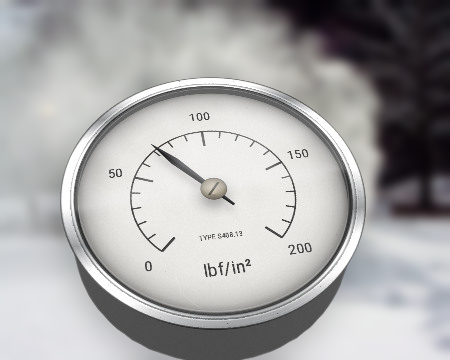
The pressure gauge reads 70 psi
